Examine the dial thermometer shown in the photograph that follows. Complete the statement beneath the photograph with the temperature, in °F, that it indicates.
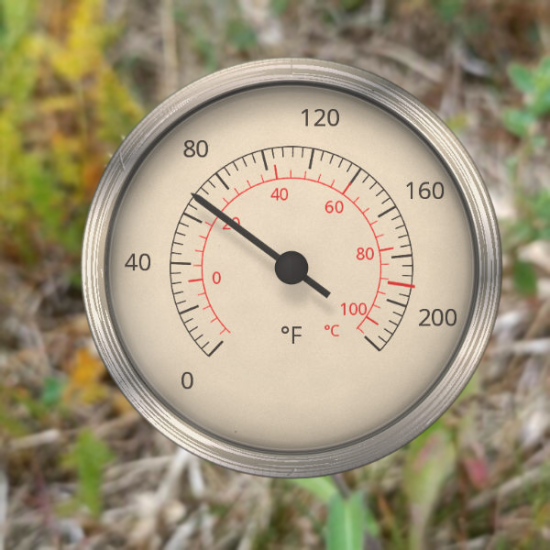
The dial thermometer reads 68 °F
